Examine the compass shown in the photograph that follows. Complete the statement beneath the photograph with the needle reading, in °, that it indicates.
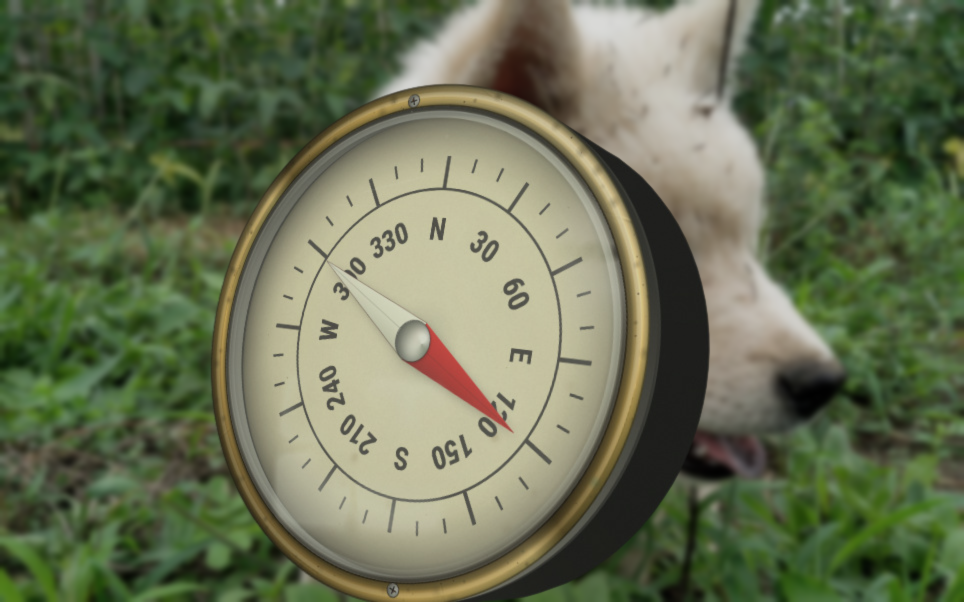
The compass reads 120 °
